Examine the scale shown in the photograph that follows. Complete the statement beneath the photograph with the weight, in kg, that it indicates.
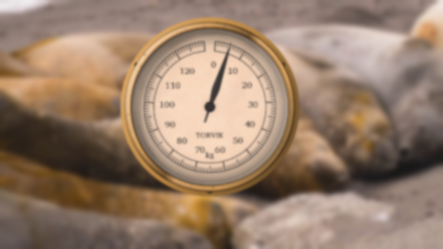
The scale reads 5 kg
